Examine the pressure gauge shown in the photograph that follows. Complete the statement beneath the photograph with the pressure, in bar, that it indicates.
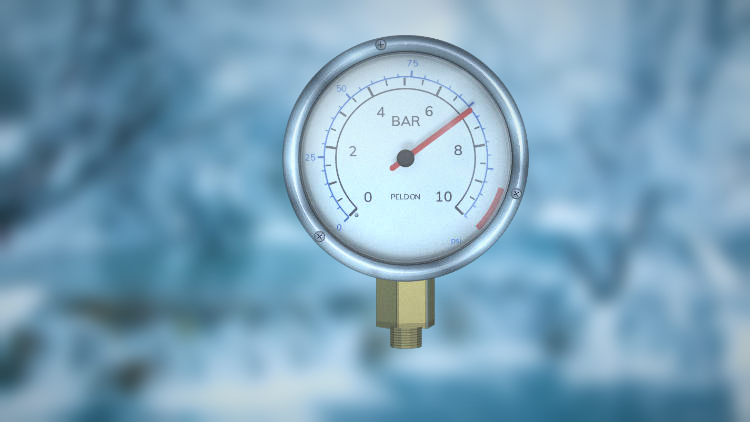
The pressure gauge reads 7 bar
